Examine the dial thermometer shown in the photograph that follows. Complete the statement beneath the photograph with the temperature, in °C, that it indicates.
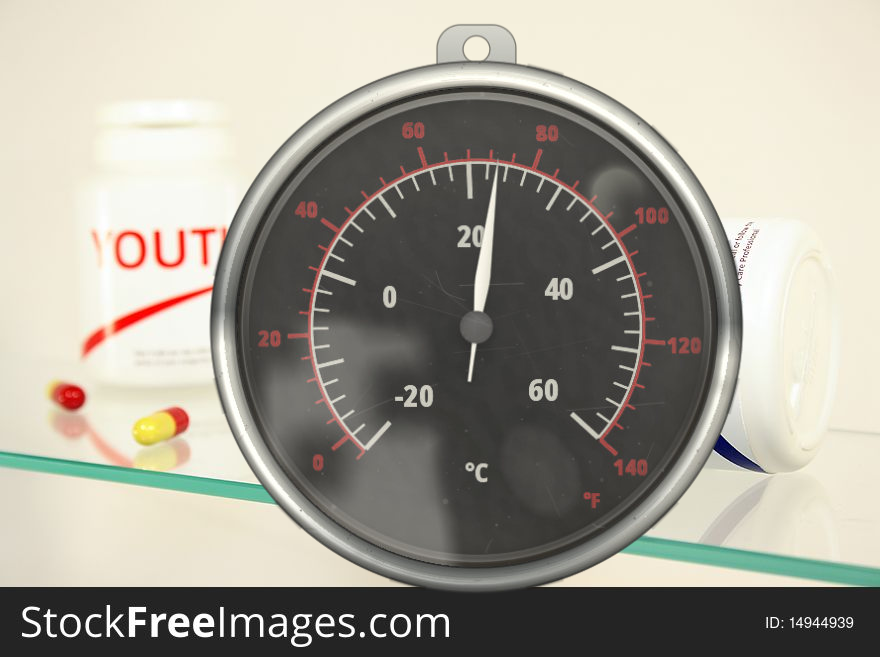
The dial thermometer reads 23 °C
